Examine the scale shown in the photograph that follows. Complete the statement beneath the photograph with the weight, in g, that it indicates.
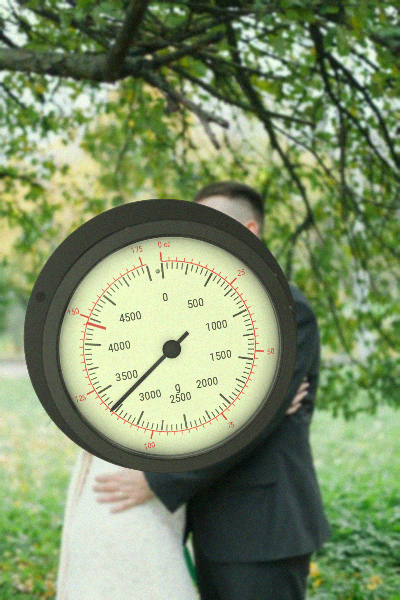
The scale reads 3300 g
